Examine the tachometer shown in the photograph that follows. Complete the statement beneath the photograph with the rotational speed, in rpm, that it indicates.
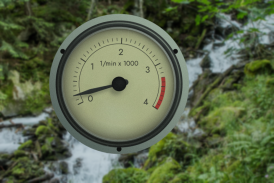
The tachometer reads 200 rpm
